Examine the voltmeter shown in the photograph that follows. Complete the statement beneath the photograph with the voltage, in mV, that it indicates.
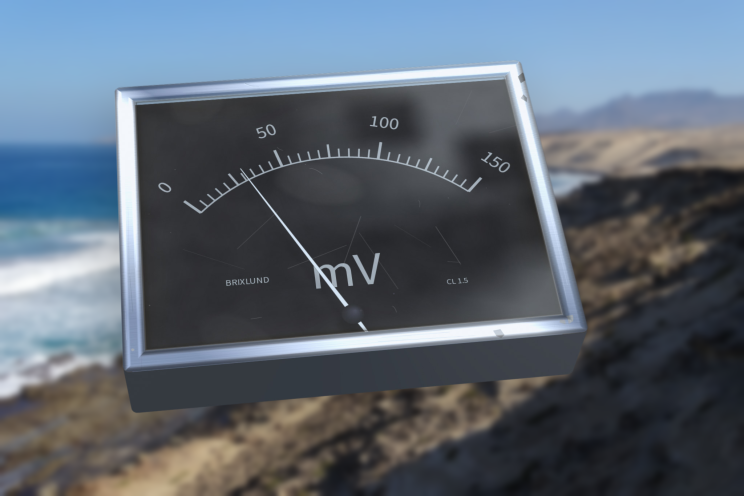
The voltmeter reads 30 mV
